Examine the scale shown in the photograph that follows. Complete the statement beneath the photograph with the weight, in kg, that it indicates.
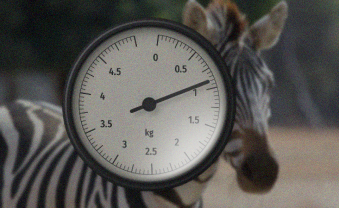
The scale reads 0.9 kg
